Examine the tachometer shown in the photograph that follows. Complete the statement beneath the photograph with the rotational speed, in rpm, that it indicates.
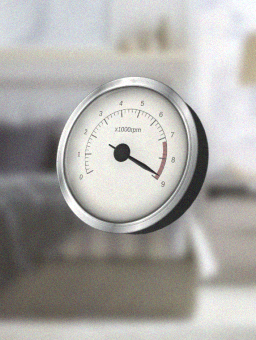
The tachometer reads 8800 rpm
